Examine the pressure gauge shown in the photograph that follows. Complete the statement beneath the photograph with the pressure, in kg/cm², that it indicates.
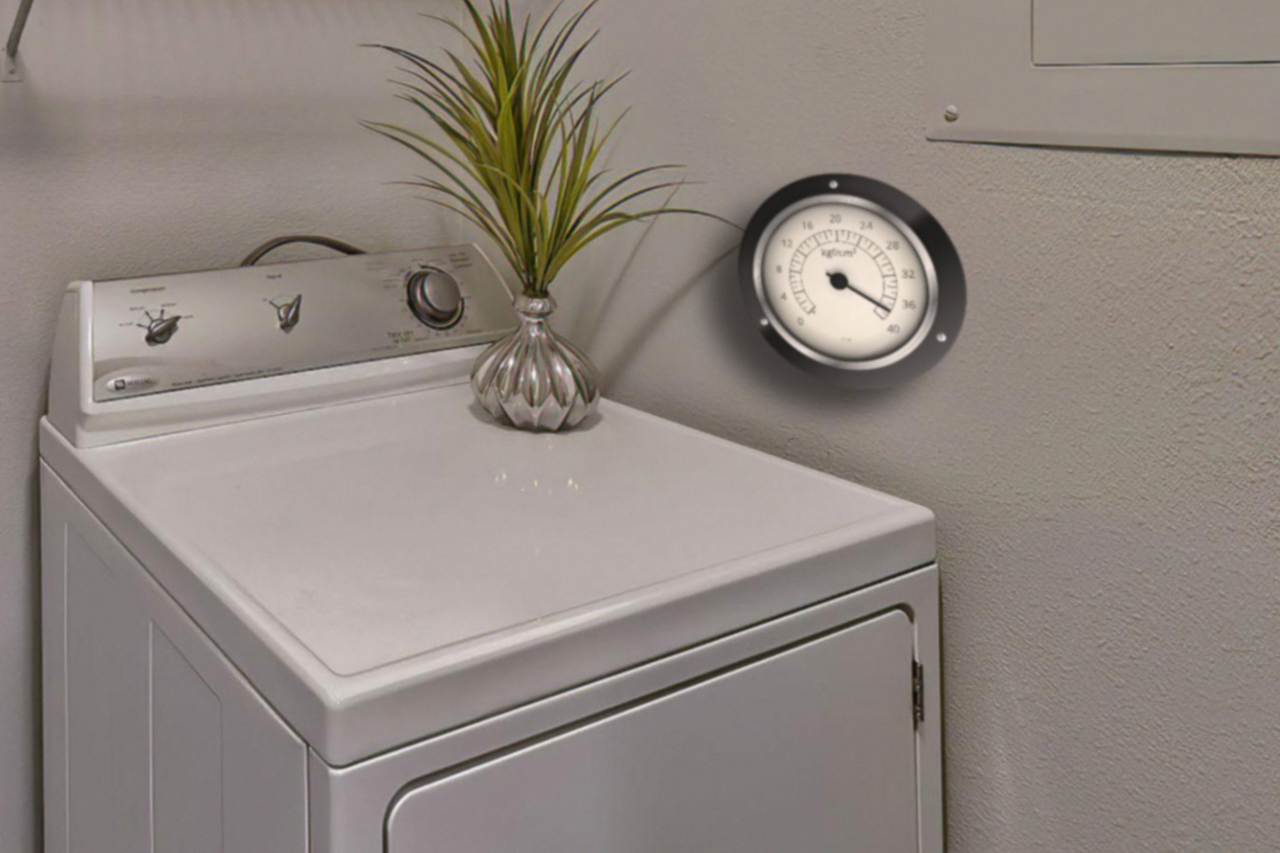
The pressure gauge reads 38 kg/cm²
